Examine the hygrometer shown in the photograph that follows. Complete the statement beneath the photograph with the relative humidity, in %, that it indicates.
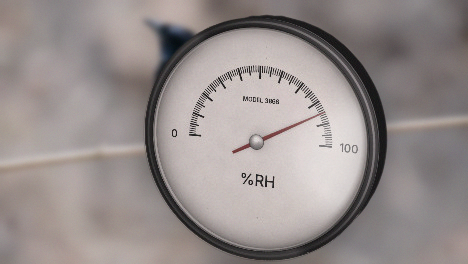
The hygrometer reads 85 %
